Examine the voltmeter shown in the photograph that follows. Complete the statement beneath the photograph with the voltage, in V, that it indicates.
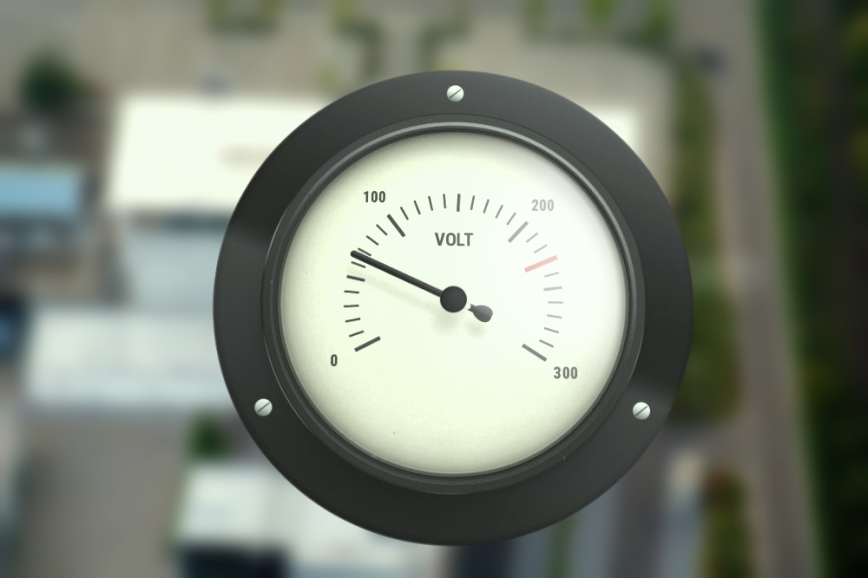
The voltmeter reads 65 V
